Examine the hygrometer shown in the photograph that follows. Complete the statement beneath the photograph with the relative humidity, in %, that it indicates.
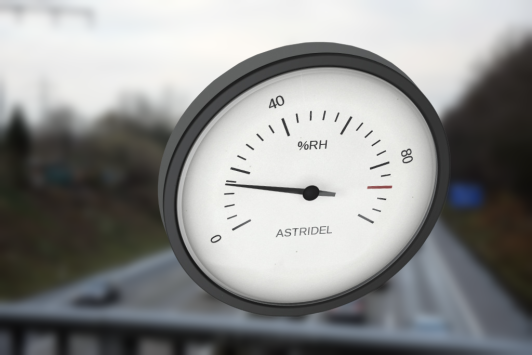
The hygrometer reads 16 %
